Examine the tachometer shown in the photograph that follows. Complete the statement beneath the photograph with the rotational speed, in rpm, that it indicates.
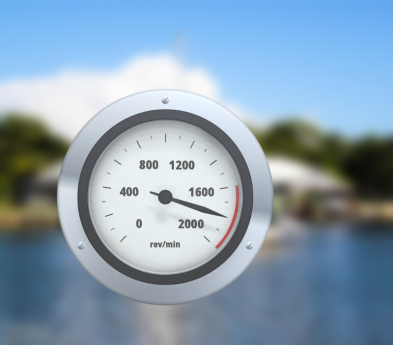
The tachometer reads 1800 rpm
